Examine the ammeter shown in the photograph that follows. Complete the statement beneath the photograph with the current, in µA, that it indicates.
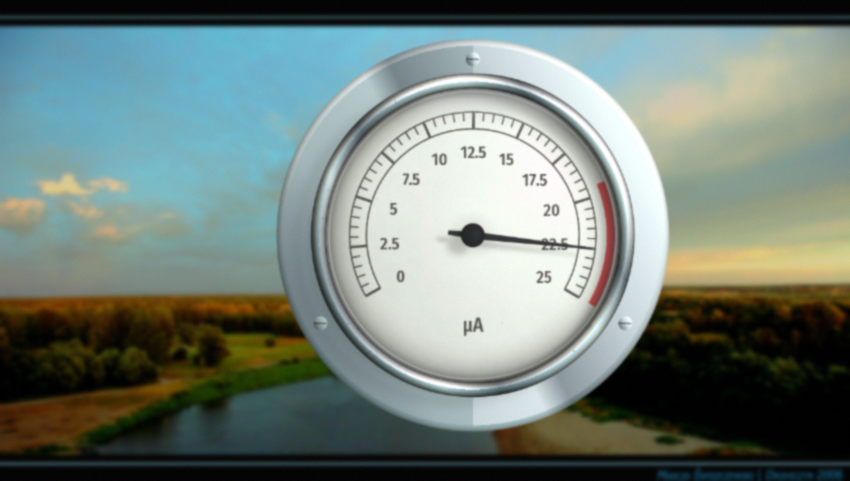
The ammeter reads 22.5 µA
